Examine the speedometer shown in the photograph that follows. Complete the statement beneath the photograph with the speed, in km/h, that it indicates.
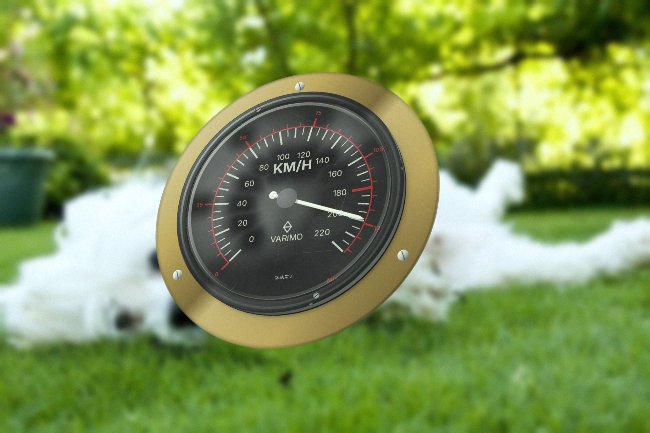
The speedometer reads 200 km/h
